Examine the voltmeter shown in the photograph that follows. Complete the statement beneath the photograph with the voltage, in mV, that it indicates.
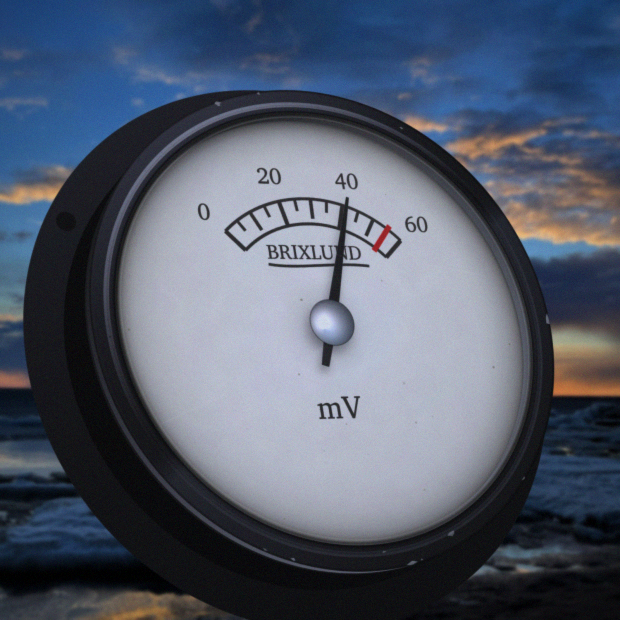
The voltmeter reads 40 mV
